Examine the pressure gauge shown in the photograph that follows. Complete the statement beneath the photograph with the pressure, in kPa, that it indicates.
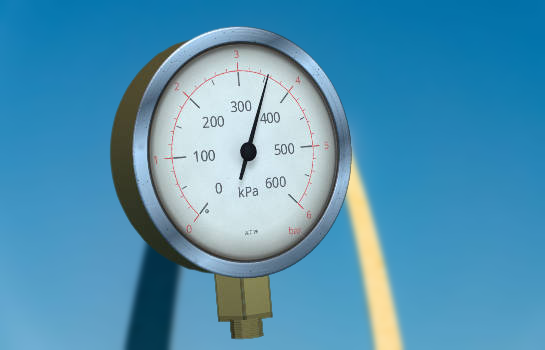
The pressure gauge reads 350 kPa
